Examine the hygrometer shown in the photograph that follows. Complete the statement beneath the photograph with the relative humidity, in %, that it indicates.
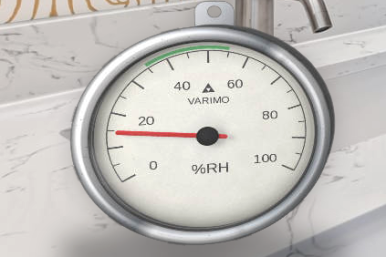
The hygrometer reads 15 %
